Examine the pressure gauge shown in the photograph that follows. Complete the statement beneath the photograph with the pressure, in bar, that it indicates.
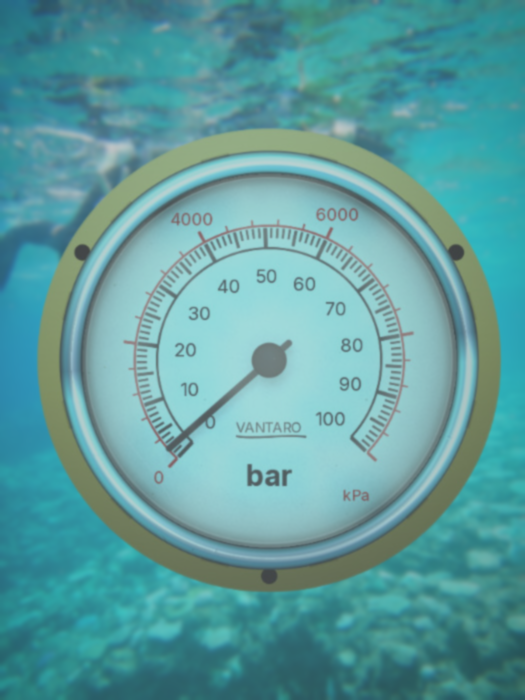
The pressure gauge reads 2 bar
